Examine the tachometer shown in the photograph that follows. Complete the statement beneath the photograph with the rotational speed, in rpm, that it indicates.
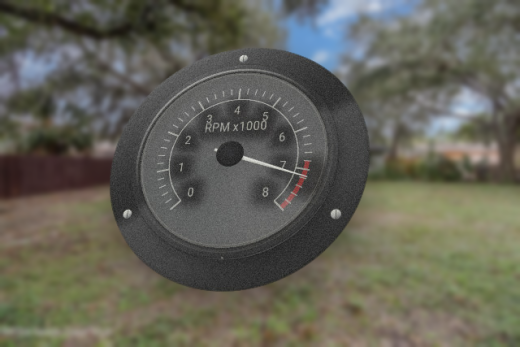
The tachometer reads 7200 rpm
